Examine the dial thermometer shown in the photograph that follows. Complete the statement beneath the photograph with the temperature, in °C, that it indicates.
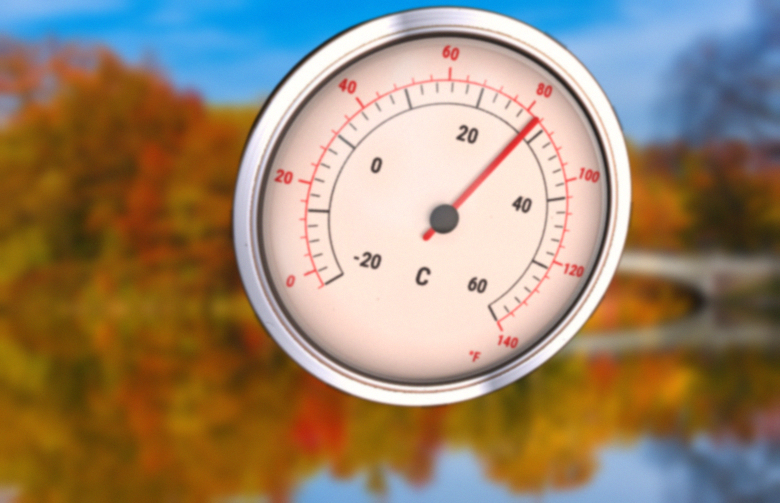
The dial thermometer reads 28 °C
